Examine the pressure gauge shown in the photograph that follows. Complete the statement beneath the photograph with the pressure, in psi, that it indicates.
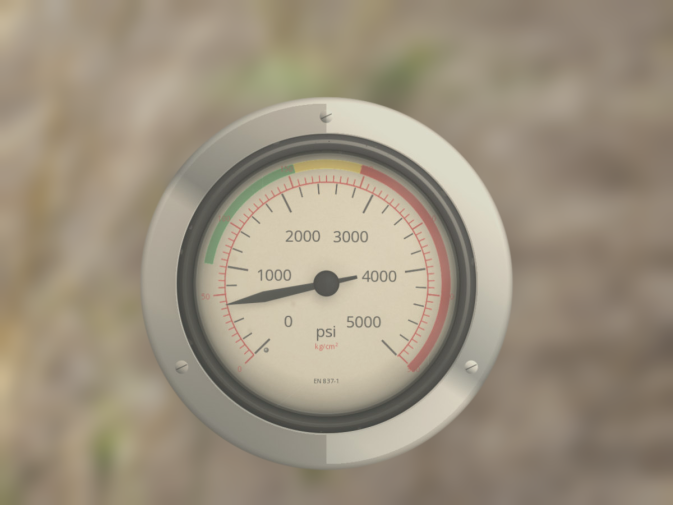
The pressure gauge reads 600 psi
